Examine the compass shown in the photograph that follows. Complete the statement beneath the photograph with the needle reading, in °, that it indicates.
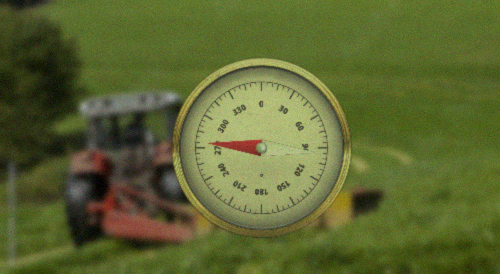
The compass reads 275 °
